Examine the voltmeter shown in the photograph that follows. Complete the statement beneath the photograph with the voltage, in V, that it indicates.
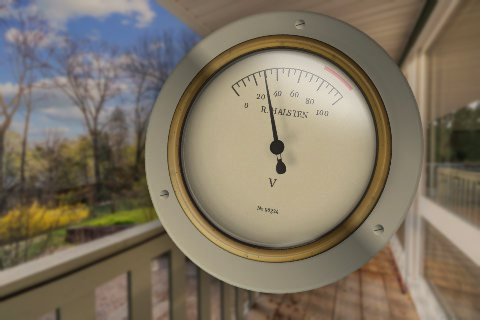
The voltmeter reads 30 V
